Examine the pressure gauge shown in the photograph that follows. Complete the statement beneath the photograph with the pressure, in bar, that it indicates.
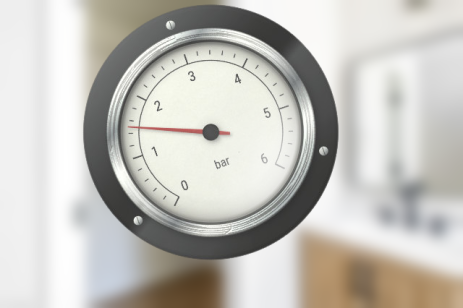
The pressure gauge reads 1.5 bar
